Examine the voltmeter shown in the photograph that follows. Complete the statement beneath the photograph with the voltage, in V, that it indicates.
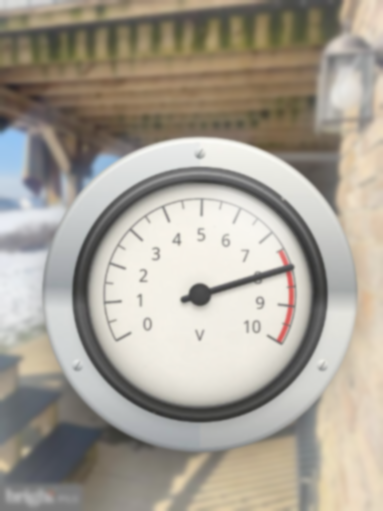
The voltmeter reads 8 V
